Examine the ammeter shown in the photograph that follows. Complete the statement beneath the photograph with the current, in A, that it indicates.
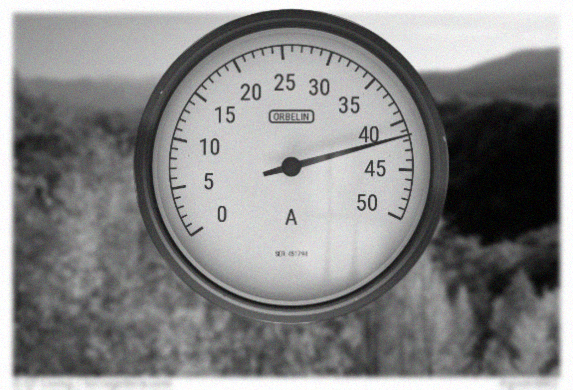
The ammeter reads 41.5 A
